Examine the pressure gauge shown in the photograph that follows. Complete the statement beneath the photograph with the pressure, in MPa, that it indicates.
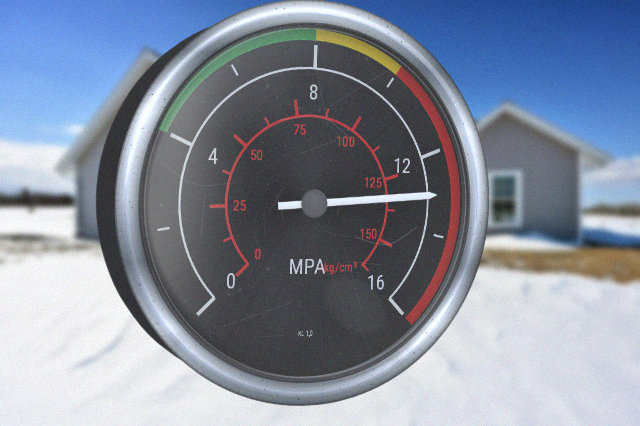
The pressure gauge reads 13 MPa
